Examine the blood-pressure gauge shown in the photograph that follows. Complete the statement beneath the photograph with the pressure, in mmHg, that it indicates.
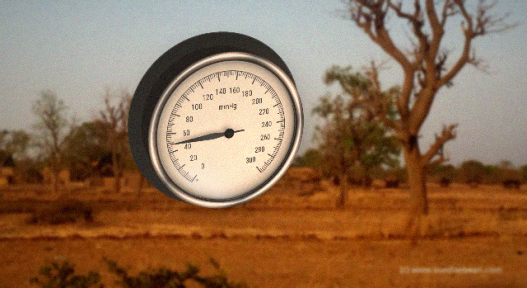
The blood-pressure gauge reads 50 mmHg
